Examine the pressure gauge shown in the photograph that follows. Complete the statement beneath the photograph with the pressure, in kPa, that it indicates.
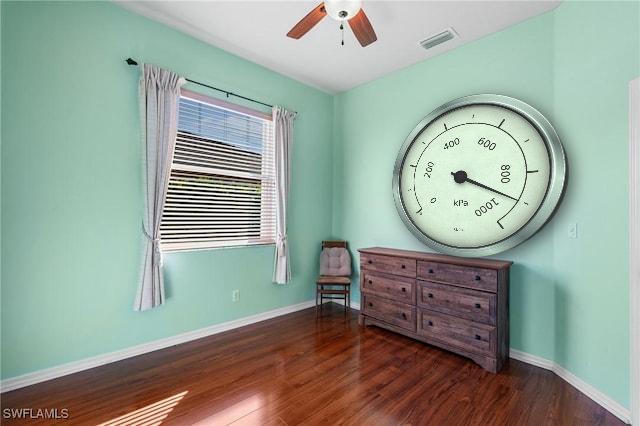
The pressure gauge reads 900 kPa
